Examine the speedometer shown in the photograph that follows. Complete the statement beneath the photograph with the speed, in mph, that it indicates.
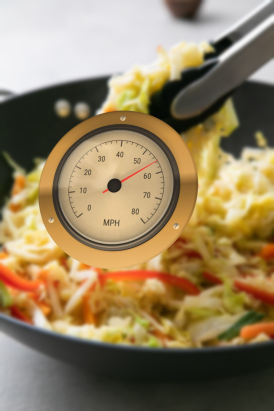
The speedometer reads 56 mph
